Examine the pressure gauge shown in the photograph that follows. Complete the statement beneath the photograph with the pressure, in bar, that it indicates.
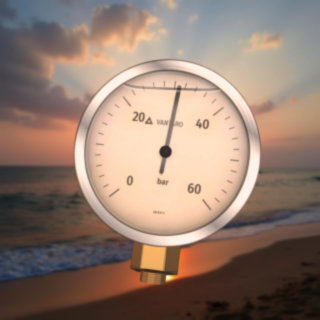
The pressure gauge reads 31 bar
